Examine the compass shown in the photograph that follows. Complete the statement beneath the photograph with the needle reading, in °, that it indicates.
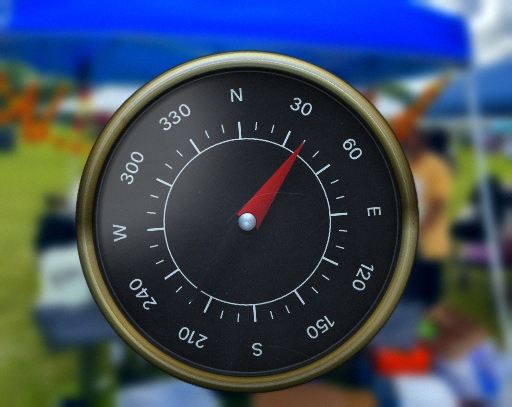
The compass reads 40 °
